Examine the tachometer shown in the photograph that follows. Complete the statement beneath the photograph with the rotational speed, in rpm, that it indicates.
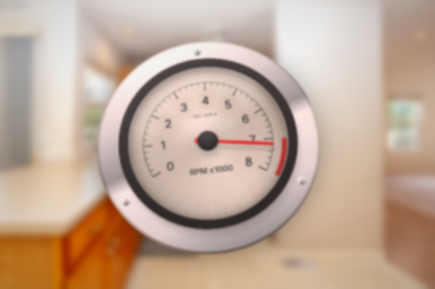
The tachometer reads 7200 rpm
